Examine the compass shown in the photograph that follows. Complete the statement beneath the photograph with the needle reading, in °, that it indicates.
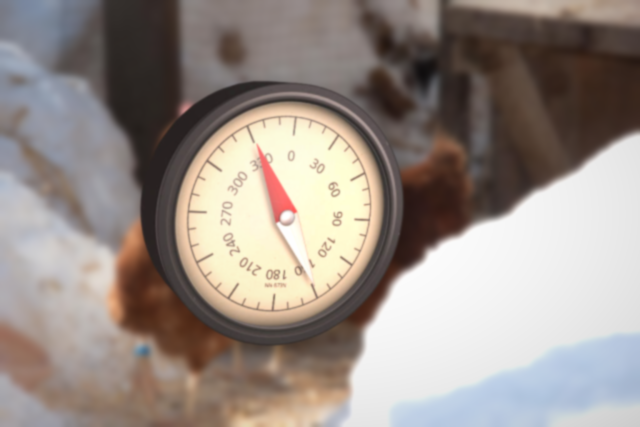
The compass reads 330 °
